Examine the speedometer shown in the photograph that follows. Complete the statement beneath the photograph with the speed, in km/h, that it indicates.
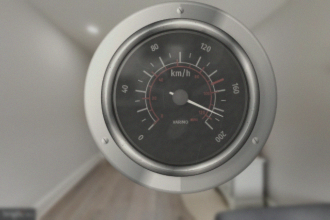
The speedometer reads 185 km/h
